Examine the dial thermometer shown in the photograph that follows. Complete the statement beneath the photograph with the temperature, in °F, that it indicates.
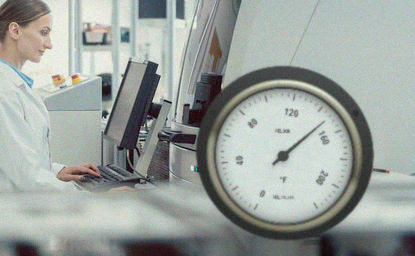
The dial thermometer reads 148 °F
